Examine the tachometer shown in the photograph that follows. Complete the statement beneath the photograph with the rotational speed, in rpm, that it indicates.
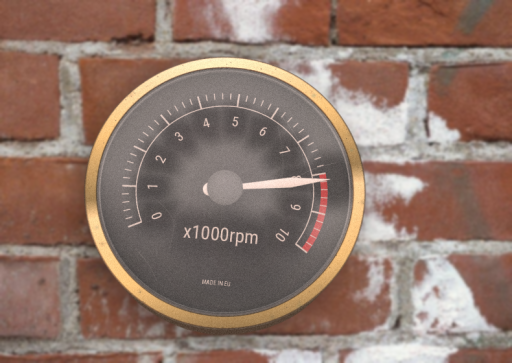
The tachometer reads 8200 rpm
